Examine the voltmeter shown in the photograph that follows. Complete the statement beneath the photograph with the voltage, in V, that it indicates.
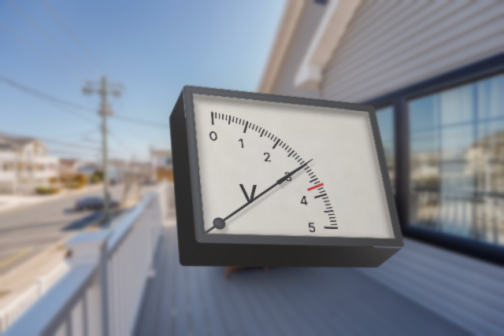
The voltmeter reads 3 V
